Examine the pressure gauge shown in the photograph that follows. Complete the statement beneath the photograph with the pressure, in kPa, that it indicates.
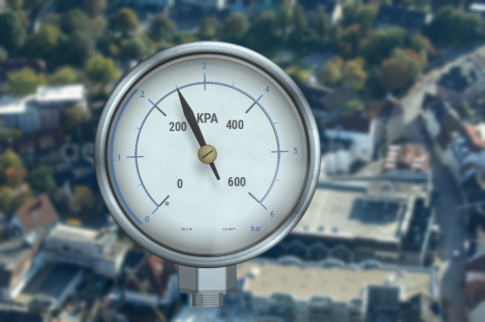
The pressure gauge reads 250 kPa
